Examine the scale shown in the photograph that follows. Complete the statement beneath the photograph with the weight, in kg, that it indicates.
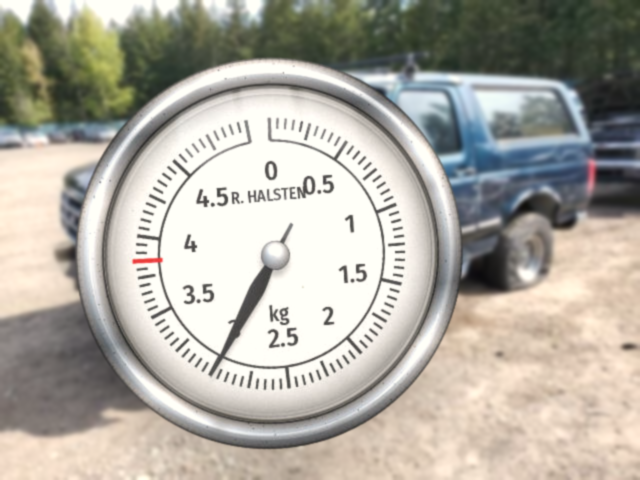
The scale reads 3 kg
